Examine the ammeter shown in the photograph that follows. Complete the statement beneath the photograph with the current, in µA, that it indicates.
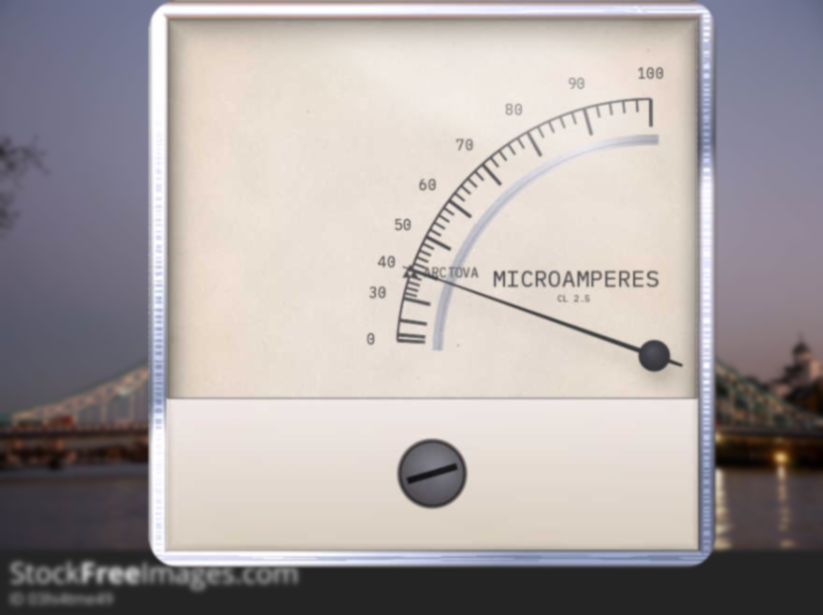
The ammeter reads 40 µA
